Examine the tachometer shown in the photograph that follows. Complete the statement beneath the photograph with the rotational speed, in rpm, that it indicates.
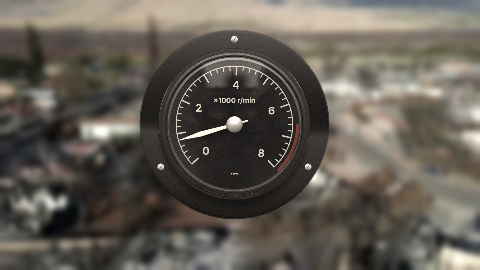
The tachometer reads 800 rpm
